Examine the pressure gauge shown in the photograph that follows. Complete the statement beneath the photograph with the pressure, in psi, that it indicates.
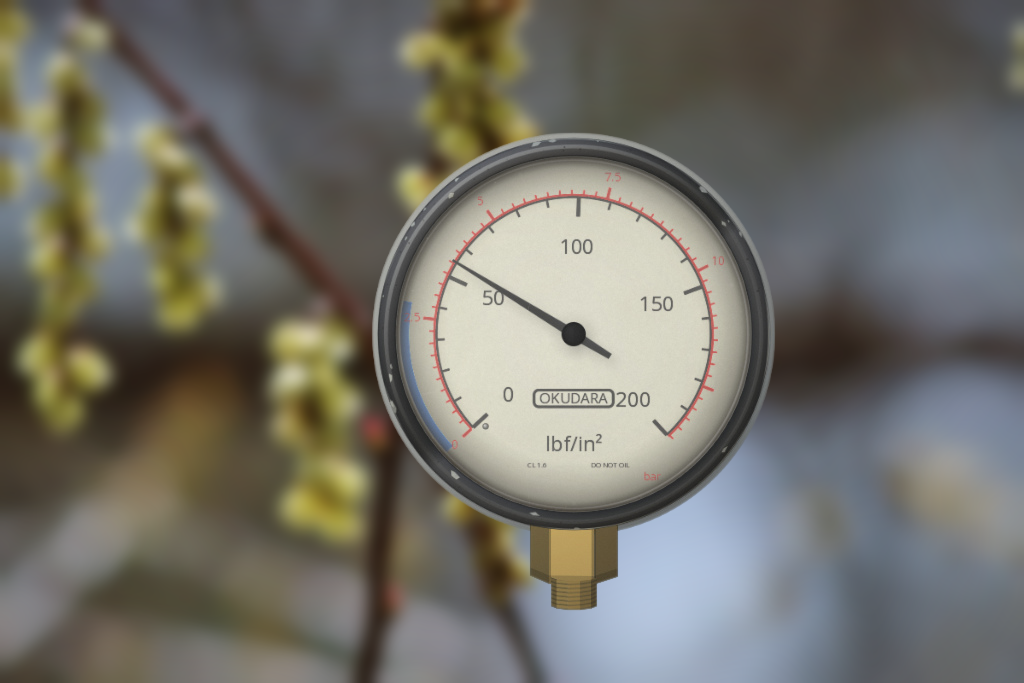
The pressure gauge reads 55 psi
